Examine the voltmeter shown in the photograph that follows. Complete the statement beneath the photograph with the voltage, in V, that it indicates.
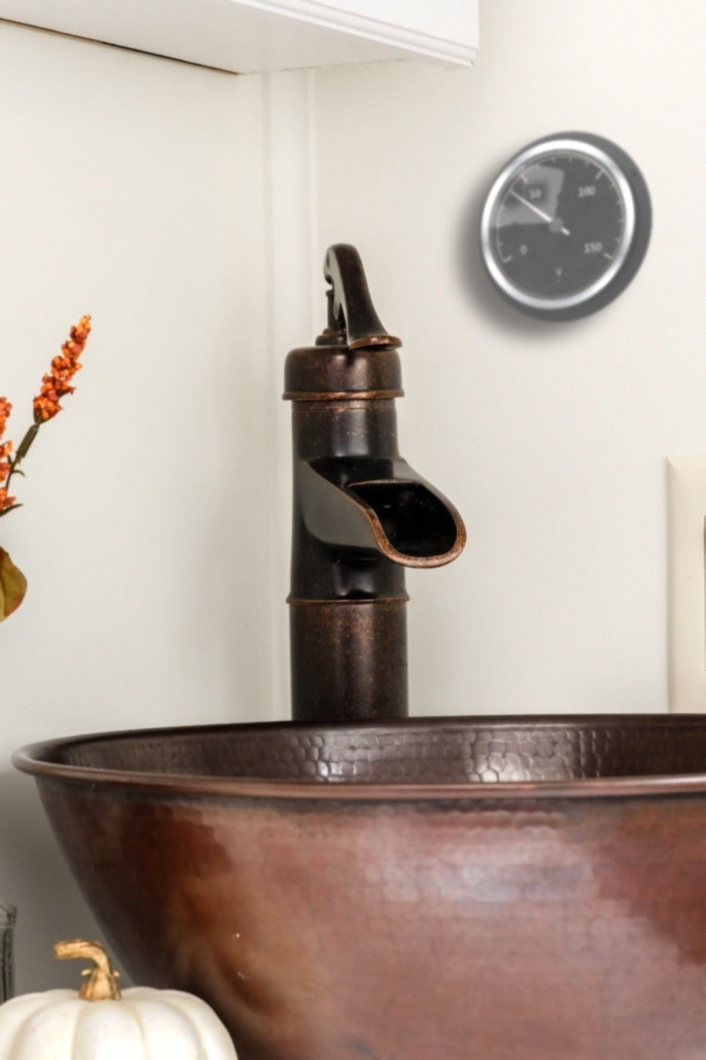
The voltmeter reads 40 V
